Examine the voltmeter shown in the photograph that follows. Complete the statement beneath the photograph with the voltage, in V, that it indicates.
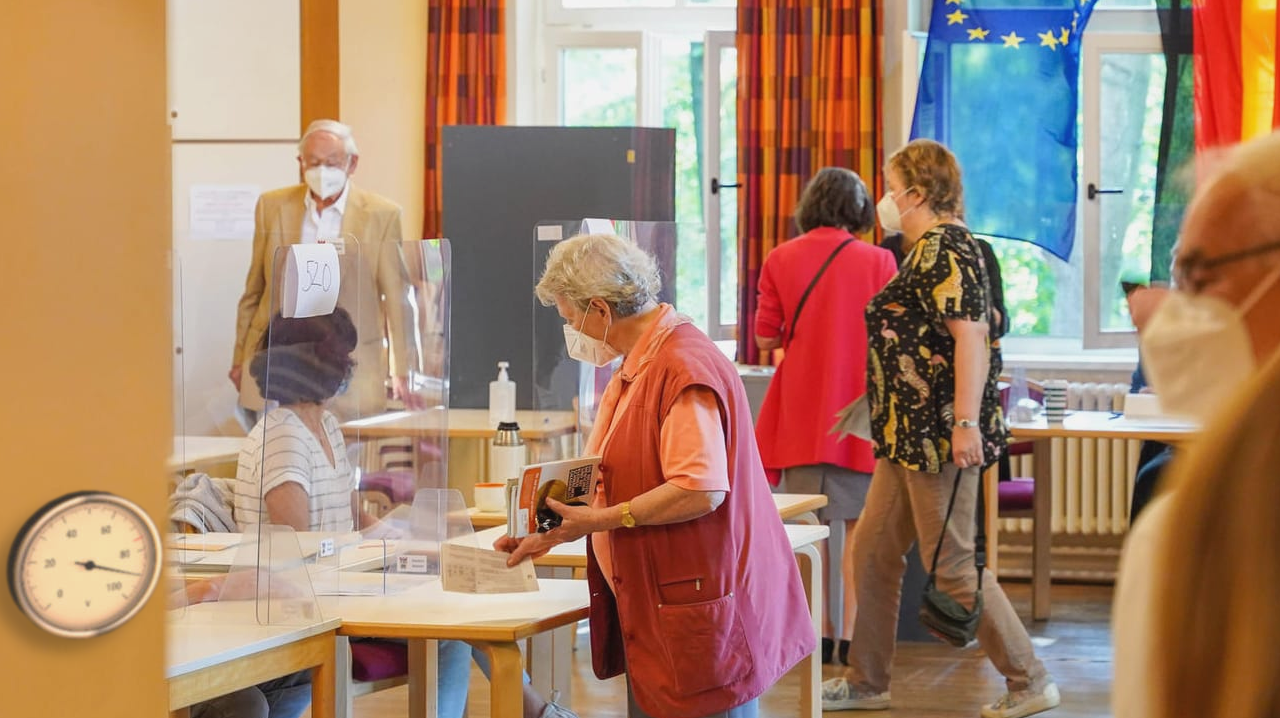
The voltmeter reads 90 V
